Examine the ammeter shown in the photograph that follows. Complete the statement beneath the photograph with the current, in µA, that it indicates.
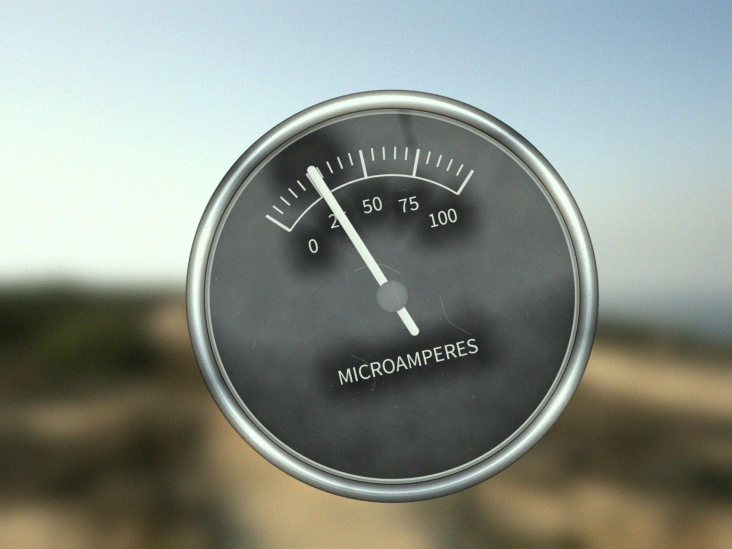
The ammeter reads 27.5 µA
